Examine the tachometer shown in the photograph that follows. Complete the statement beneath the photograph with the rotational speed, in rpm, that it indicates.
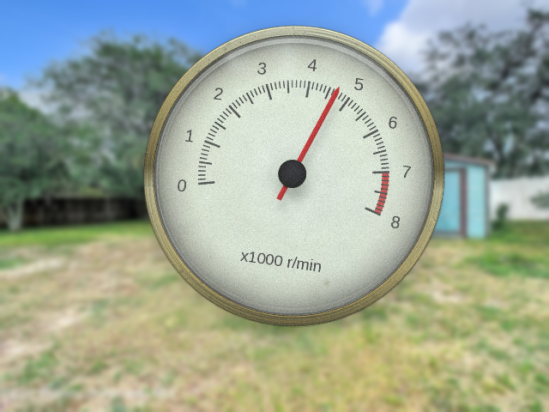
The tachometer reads 4700 rpm
